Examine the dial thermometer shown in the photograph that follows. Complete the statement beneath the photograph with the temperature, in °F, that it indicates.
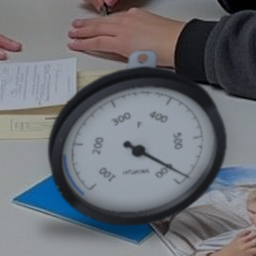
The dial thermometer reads 580 °F
